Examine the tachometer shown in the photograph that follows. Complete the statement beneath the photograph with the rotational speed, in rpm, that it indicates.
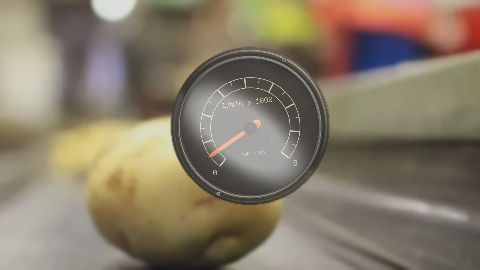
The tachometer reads 500 rpm
